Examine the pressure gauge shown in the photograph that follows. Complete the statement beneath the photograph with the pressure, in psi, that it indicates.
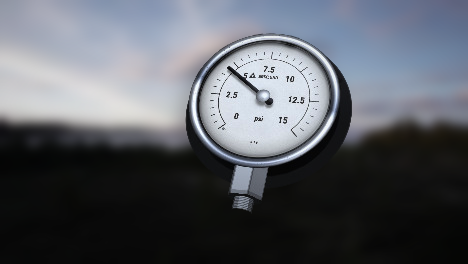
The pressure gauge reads 4.5 psi
